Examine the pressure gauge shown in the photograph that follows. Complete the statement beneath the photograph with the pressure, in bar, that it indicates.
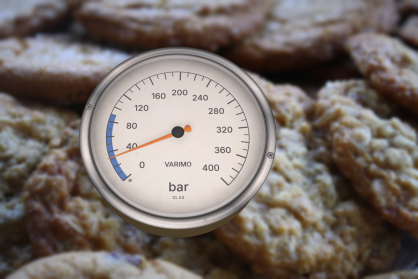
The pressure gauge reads 30 bar
